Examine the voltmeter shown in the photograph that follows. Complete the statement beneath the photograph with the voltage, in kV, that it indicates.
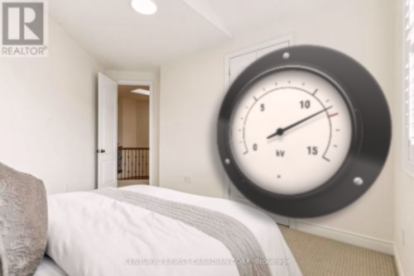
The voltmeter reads 11.5 kV
